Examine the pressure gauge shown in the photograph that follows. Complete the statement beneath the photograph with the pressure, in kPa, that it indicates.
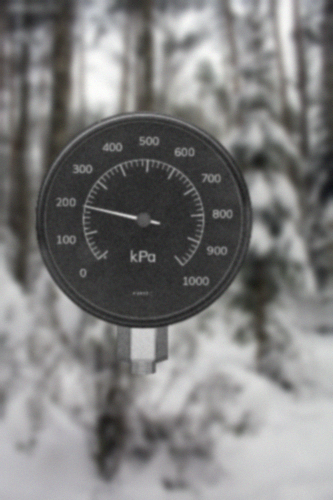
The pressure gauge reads 200 kPa
